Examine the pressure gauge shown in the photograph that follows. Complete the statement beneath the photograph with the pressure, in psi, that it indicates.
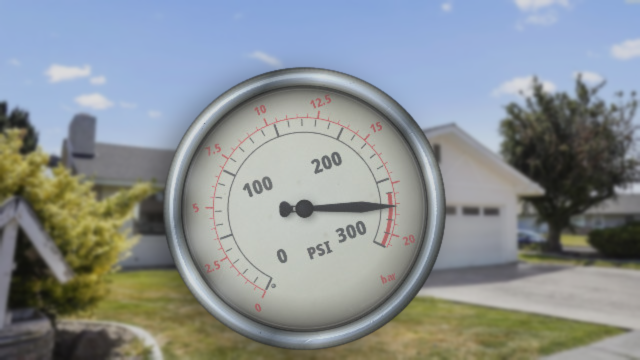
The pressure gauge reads 270 psi
